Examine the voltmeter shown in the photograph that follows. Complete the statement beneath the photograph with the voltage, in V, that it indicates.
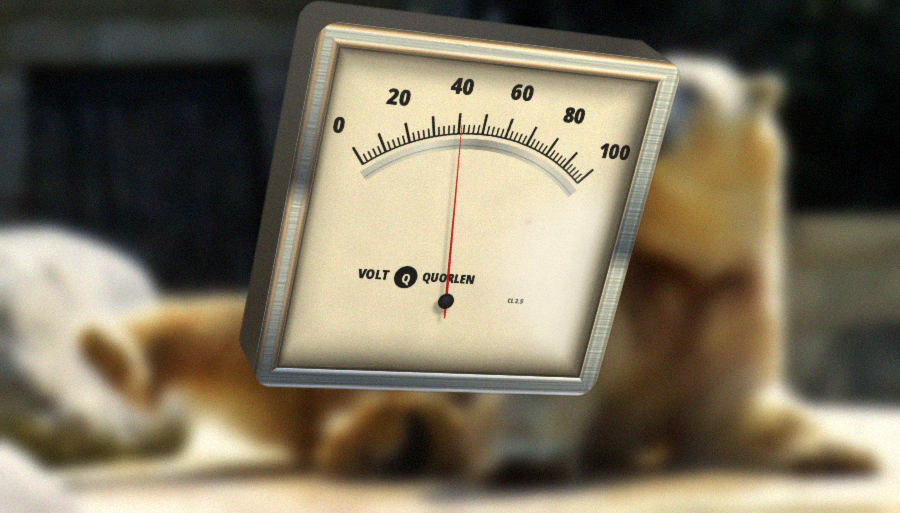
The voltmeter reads 40 V
